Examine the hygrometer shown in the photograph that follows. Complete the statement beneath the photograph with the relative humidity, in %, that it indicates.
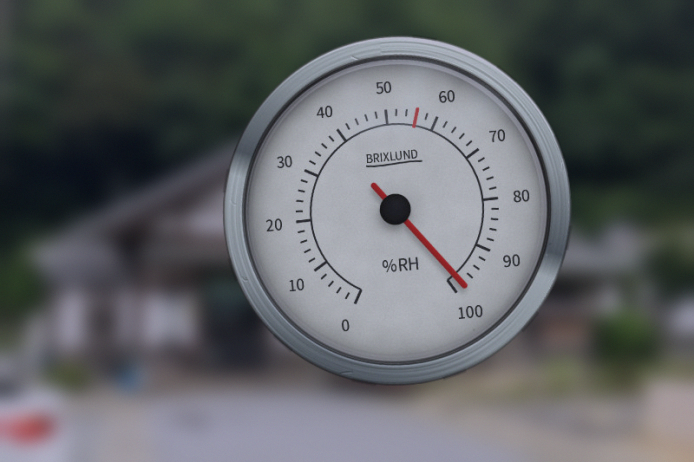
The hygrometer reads 98 %
